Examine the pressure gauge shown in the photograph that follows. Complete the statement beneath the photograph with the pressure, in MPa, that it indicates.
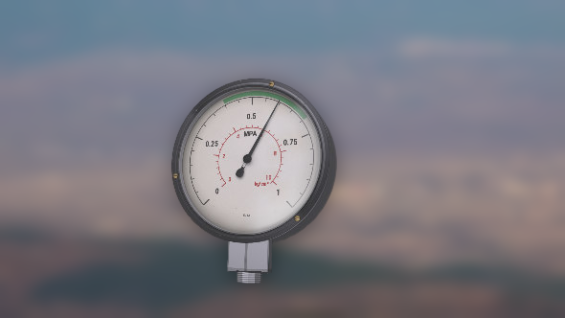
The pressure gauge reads 0.6 MPa
